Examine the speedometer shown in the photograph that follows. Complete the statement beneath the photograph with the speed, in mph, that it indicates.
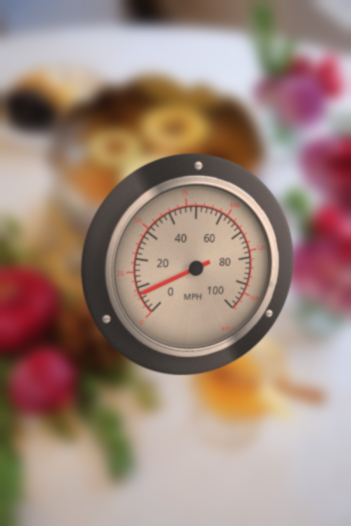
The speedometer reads 8 mph
